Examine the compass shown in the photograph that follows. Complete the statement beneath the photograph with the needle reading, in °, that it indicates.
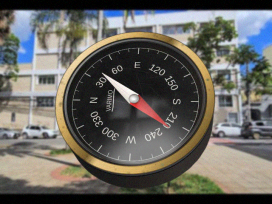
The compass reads 220 °
